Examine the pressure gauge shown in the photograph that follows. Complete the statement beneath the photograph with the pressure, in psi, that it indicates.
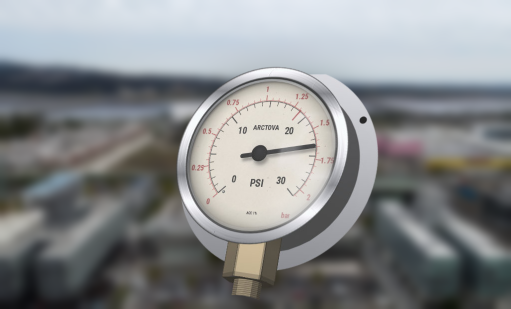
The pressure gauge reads 24 psi
